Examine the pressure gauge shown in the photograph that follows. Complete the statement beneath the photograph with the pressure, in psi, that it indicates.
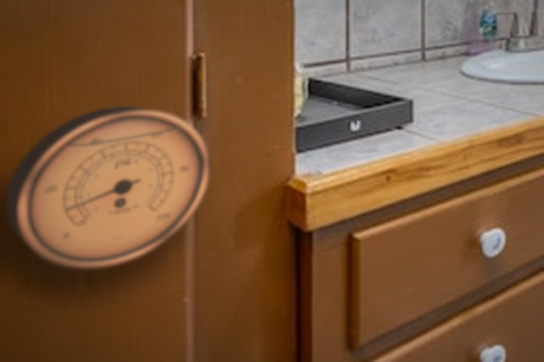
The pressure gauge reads 10 psi
